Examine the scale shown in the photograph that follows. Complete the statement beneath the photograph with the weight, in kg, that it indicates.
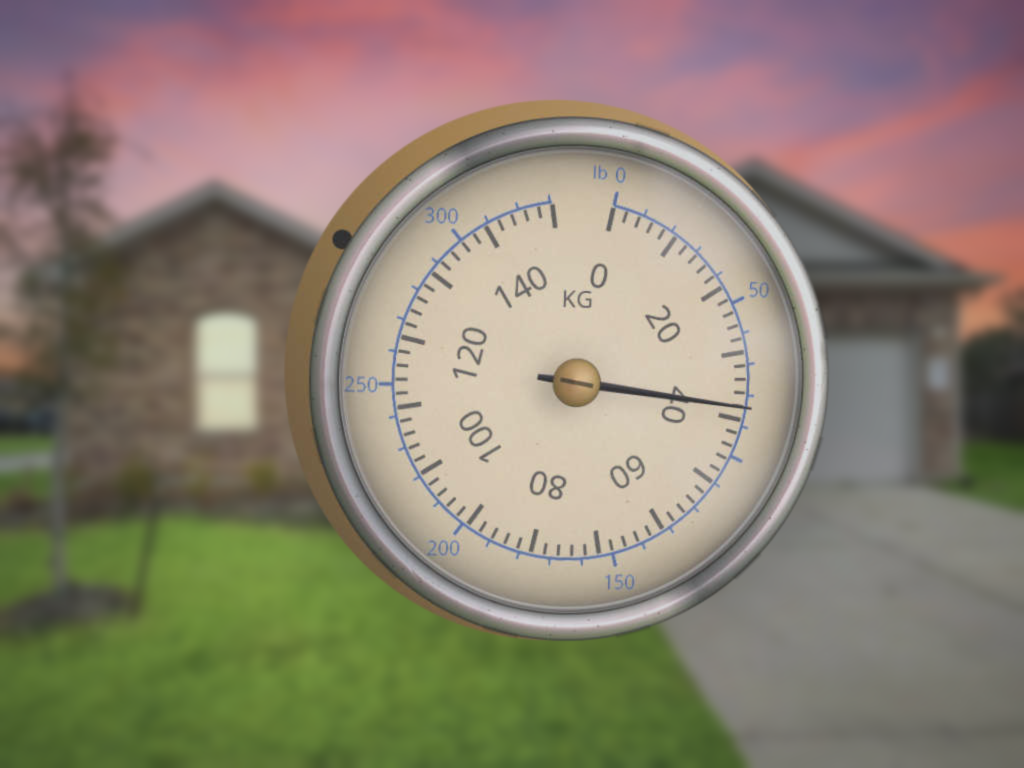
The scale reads 38 kg
